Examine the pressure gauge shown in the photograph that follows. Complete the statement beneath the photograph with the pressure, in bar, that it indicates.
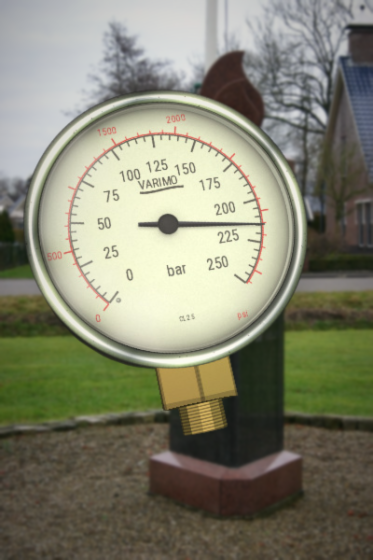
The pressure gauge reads 215 bar
